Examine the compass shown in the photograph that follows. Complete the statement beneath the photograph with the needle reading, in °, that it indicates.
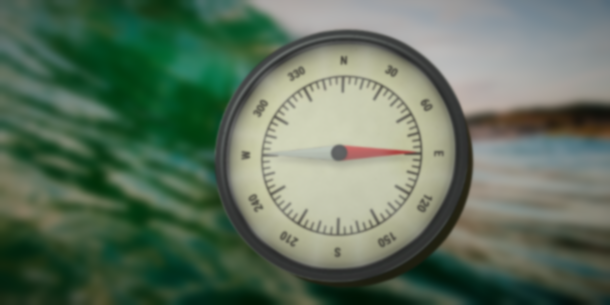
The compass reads 90 °
